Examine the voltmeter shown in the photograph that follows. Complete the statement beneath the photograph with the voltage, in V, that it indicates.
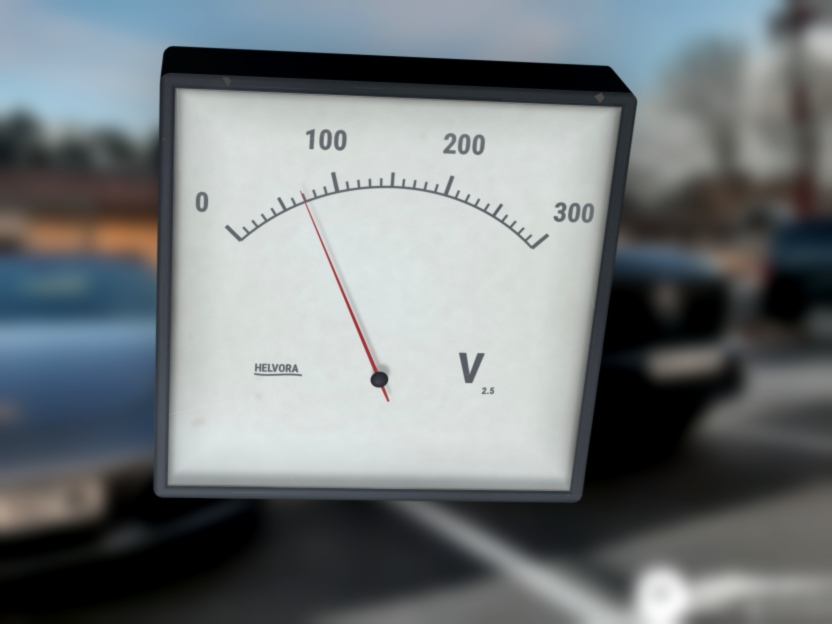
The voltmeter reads 70 V
